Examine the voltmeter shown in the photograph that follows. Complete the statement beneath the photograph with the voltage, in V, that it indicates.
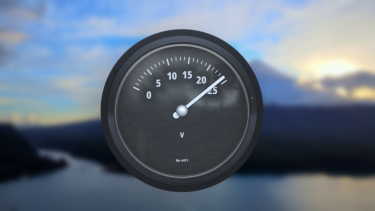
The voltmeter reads 24 V
